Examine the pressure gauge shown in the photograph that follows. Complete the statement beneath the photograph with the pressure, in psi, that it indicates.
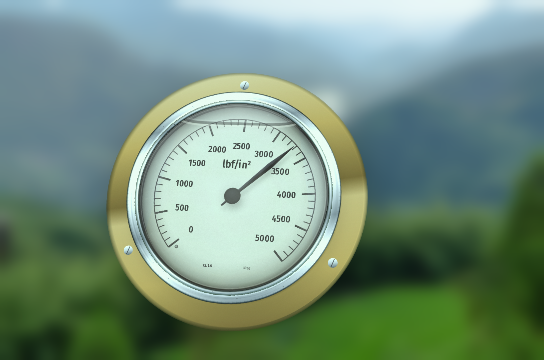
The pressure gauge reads 3300 psi
